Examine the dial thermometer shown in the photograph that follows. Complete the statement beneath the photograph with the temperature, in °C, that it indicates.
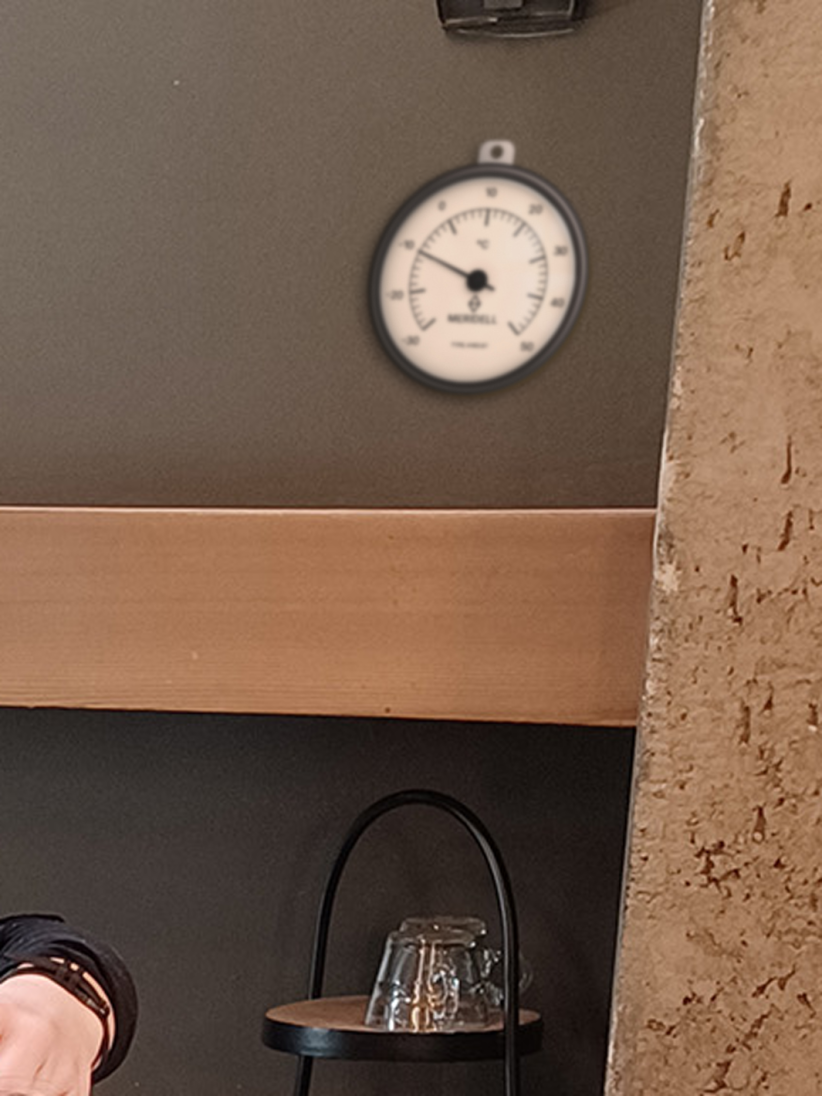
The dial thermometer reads -10 °C
